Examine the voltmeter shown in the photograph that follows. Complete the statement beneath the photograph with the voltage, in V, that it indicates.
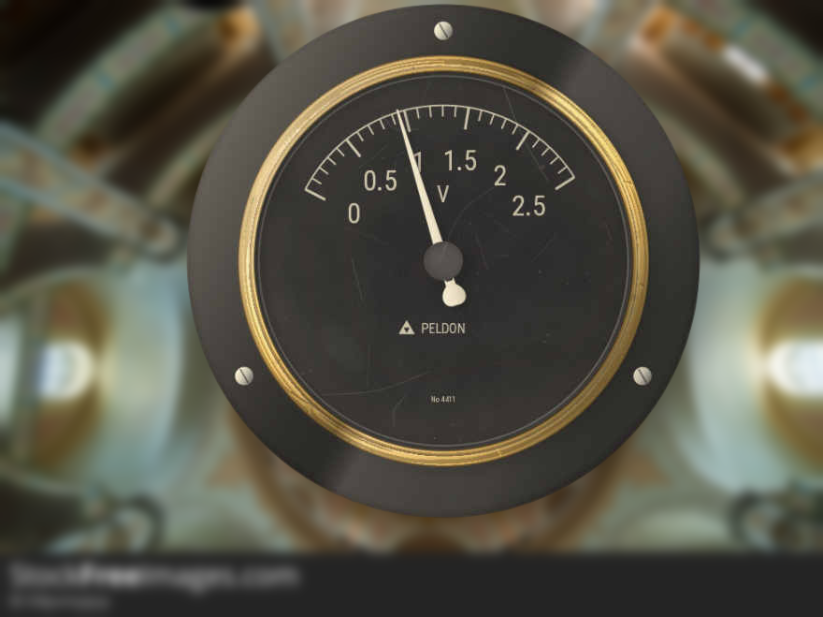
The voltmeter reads 0.95 V
